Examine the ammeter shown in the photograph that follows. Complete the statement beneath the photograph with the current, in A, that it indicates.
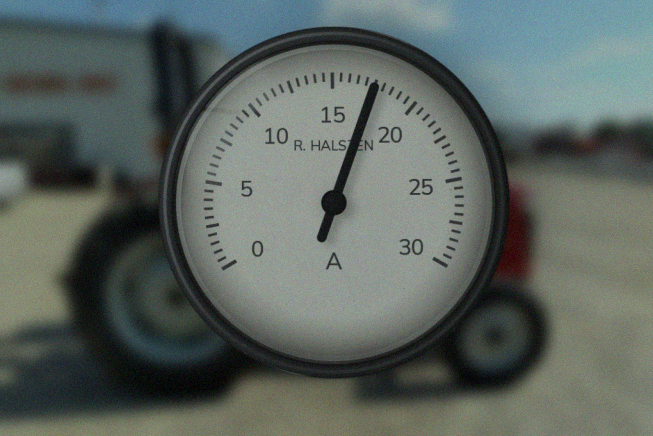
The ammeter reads 17.5 A
